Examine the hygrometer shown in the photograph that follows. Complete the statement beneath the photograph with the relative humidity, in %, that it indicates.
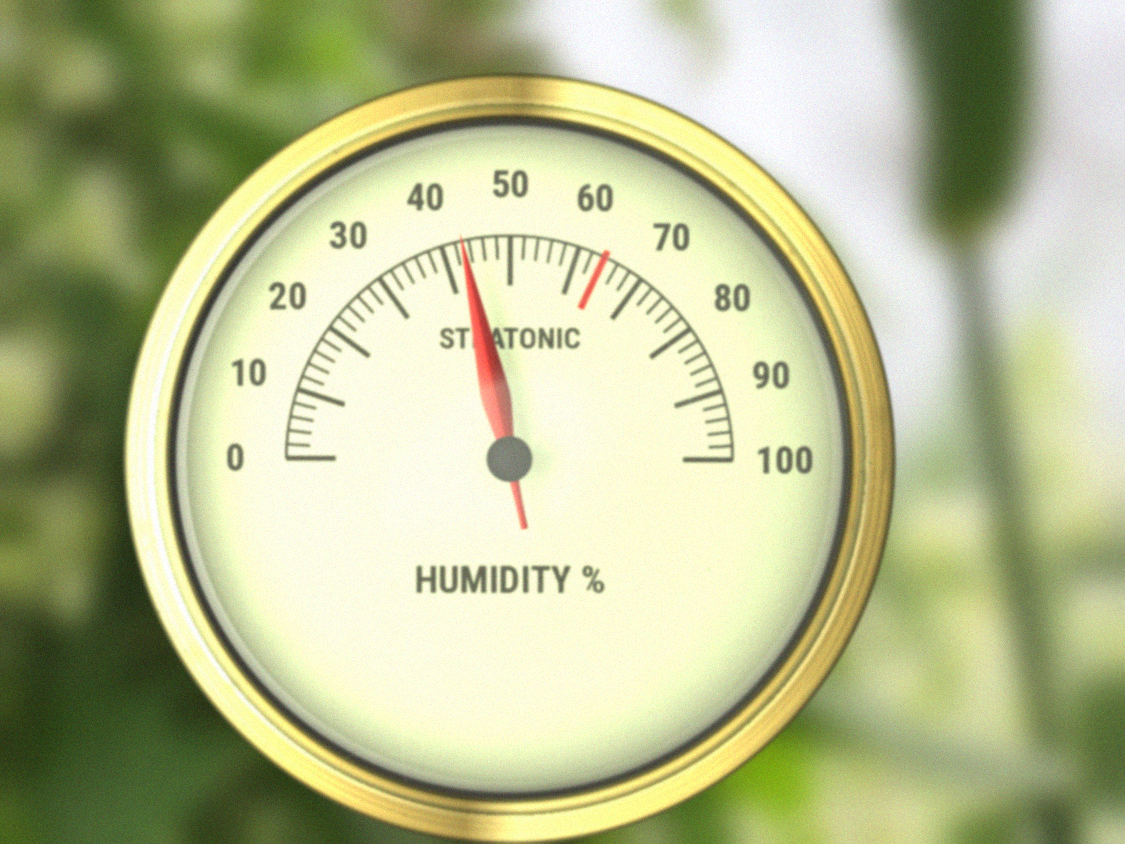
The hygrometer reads 43 %
